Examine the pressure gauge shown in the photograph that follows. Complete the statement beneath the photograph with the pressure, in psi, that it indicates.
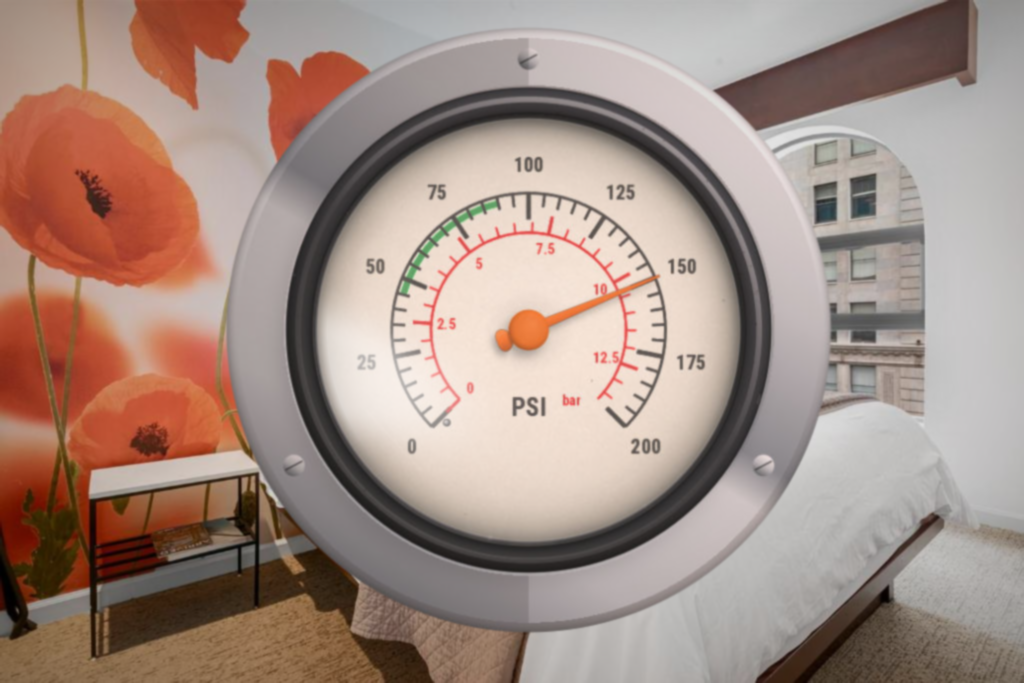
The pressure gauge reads 150 psi
